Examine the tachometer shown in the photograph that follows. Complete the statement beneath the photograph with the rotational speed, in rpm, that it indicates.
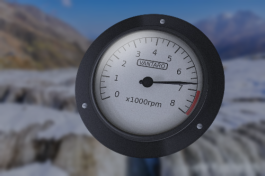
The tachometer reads 6750 rpm
